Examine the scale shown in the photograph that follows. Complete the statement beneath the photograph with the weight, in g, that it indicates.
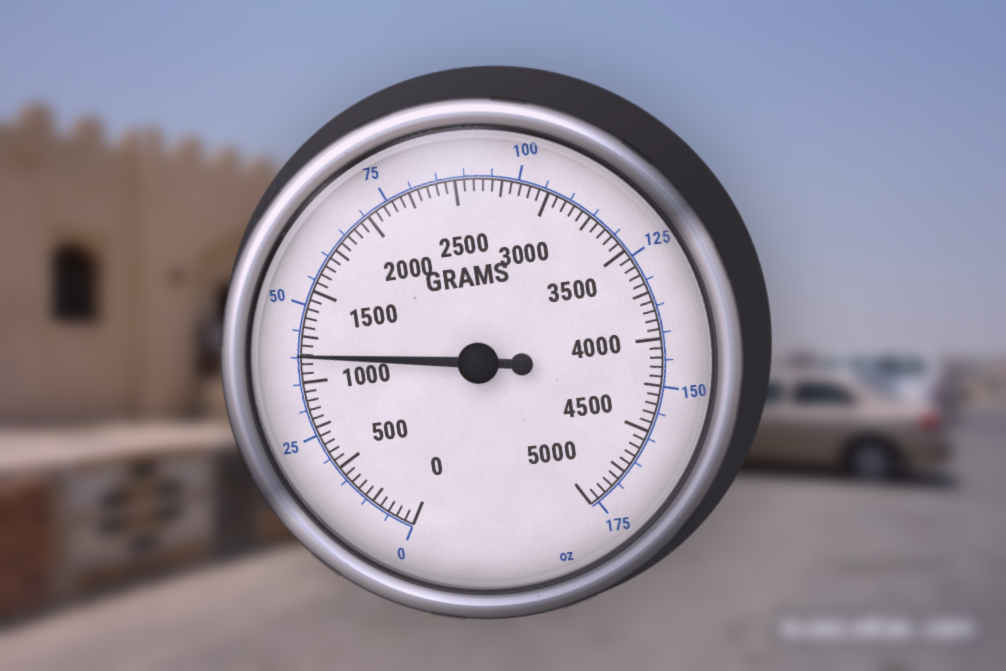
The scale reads 1150 g
